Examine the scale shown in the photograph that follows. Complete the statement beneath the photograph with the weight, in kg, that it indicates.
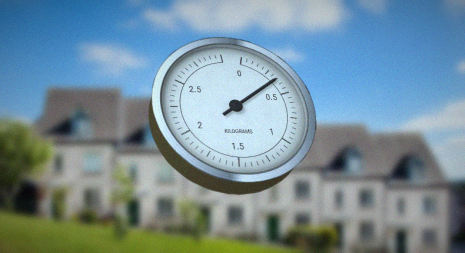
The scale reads 0.35 kg
